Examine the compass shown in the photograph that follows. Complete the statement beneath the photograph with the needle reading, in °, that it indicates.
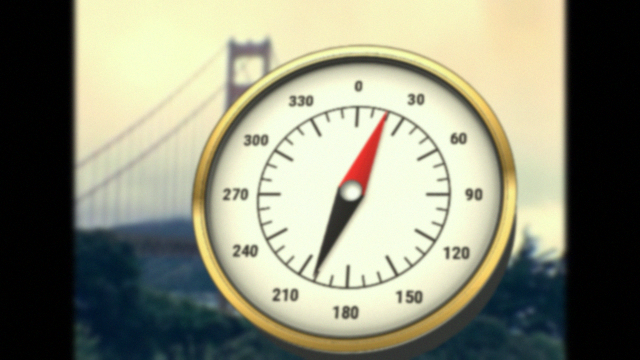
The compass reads 20 °
